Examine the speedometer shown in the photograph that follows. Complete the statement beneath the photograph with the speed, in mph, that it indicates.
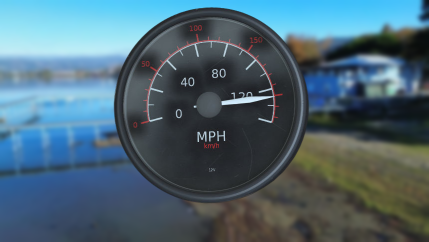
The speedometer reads 125 mph
